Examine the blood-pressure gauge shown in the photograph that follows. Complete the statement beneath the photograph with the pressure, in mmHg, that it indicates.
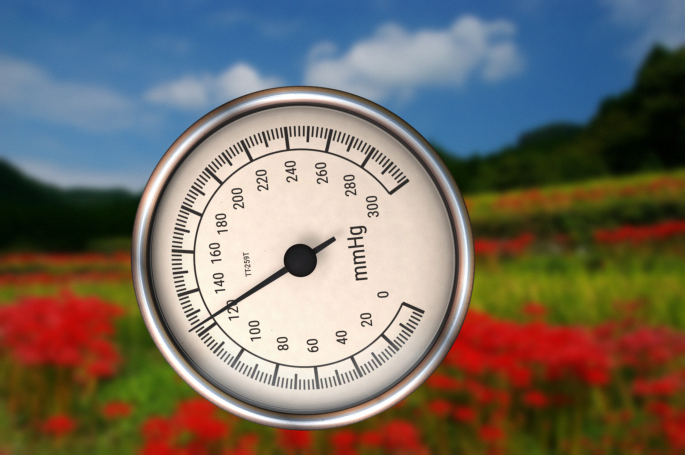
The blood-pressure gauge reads 124 mmHg
